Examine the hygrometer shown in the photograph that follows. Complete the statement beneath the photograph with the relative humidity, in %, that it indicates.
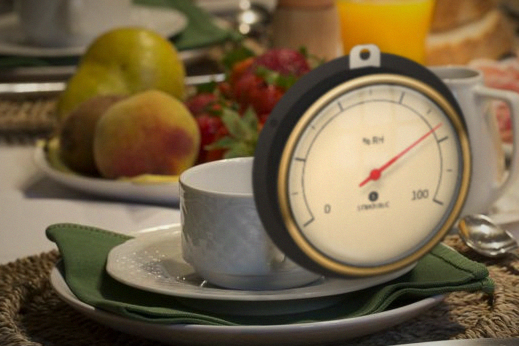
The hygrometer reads 75 %
